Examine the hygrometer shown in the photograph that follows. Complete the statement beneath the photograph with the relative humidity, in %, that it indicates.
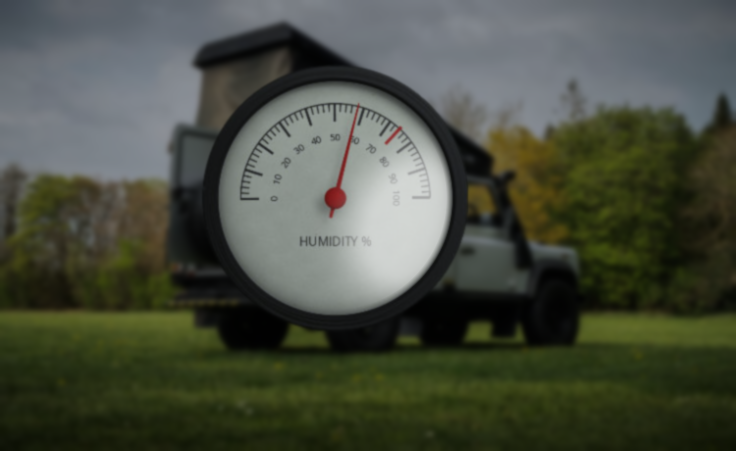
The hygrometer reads 58 %
